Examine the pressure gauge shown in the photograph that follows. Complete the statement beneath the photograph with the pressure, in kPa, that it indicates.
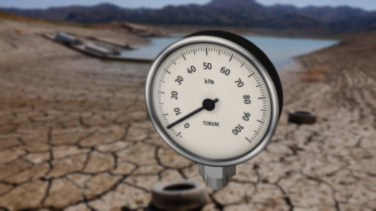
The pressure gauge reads 5 kPa
